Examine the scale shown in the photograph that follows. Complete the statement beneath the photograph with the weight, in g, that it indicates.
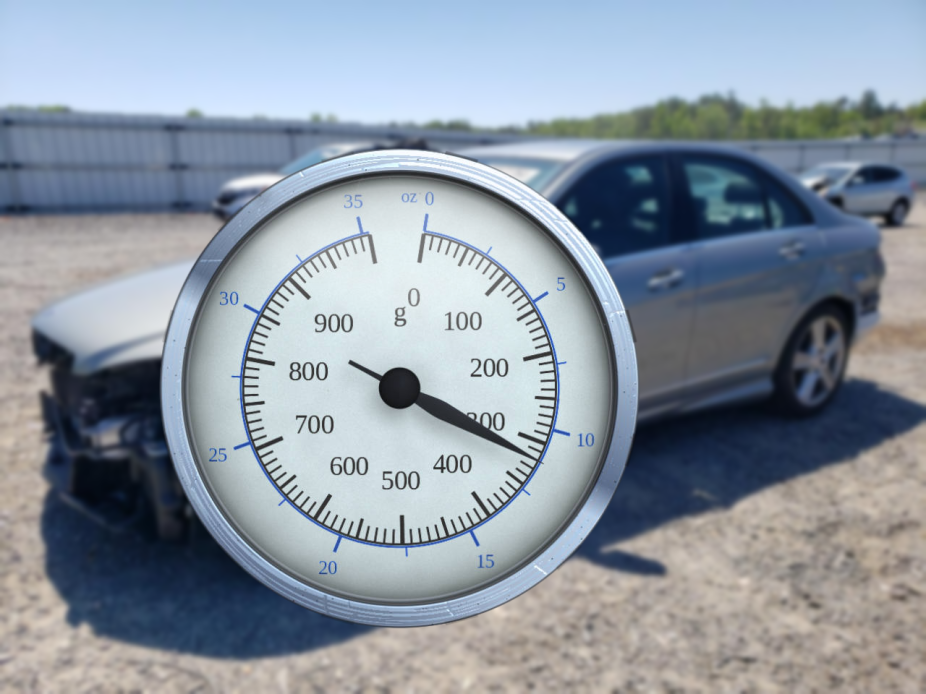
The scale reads 320 g
